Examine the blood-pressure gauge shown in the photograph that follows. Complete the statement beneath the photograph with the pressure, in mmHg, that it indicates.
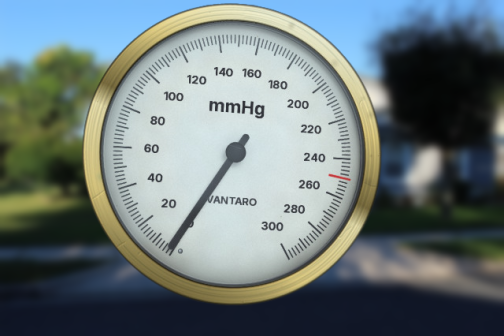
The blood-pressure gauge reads 2 mmHg
